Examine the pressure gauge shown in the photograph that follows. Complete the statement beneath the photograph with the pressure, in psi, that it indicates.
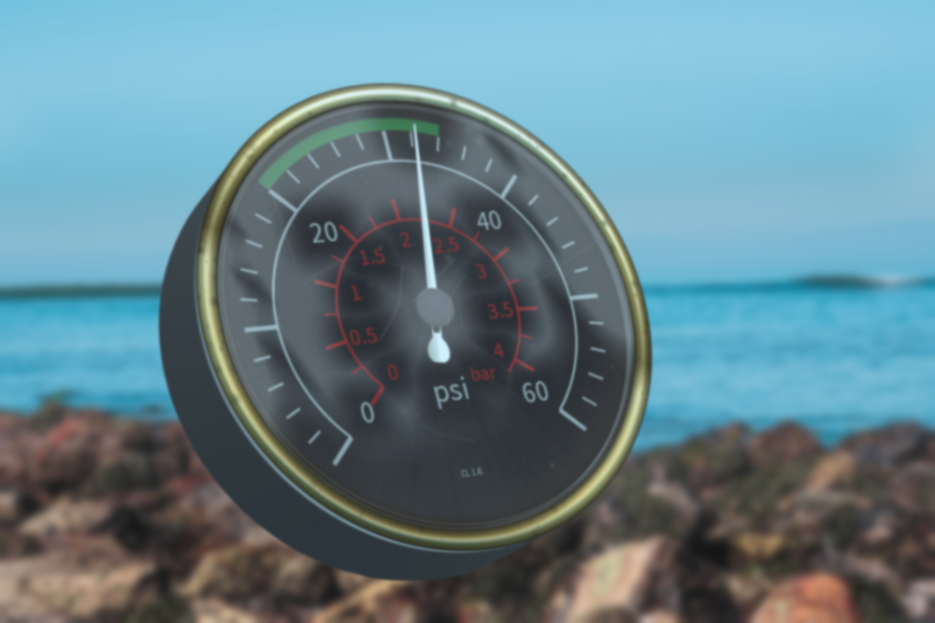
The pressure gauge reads 32 psi
